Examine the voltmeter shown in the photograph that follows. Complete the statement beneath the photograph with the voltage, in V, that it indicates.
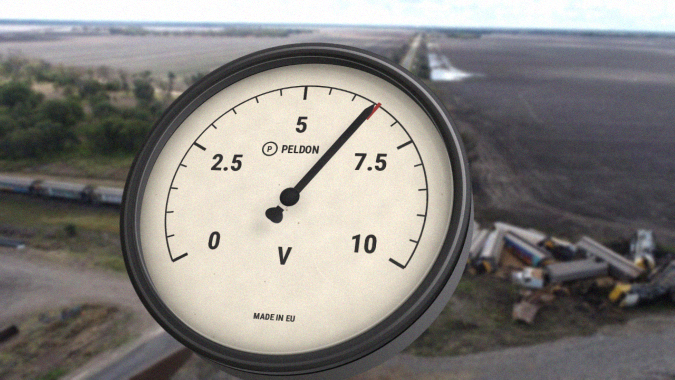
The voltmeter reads 6.5 V
